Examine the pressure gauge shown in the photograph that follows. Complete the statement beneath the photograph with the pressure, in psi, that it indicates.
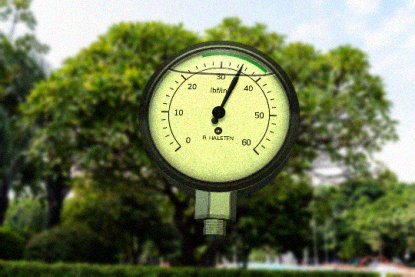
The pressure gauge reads 35 psi
